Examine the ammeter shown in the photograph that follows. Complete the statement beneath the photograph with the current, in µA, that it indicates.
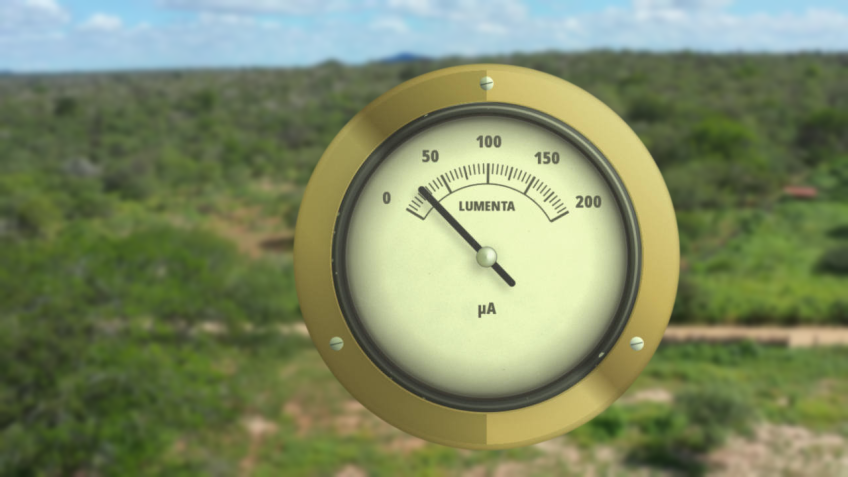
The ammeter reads 25 µA
